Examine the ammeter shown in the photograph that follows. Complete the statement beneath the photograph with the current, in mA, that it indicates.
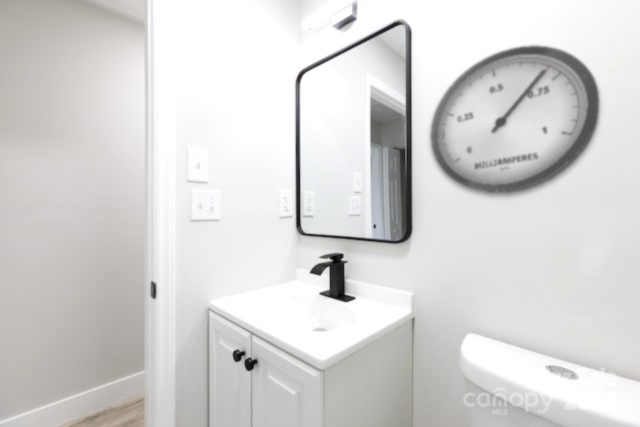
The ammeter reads 0.7 mA
